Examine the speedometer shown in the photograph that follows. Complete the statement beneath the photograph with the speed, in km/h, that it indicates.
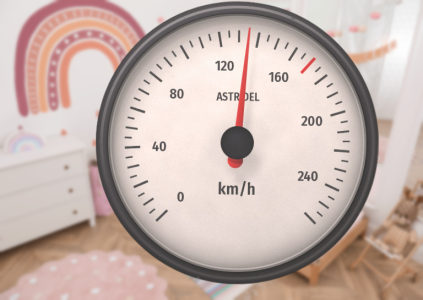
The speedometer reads 135 km/h
